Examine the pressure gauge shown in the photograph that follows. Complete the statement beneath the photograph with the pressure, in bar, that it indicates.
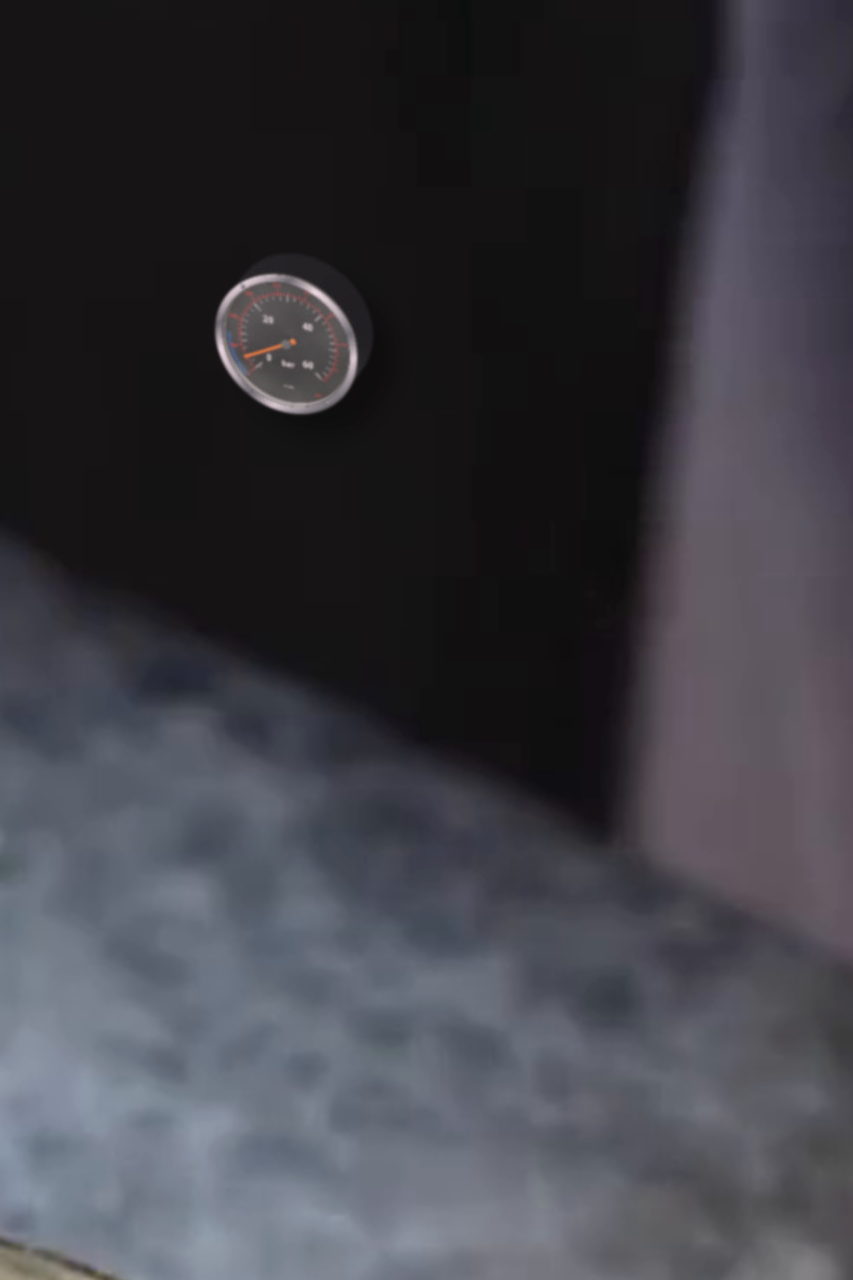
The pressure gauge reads 4 bar
